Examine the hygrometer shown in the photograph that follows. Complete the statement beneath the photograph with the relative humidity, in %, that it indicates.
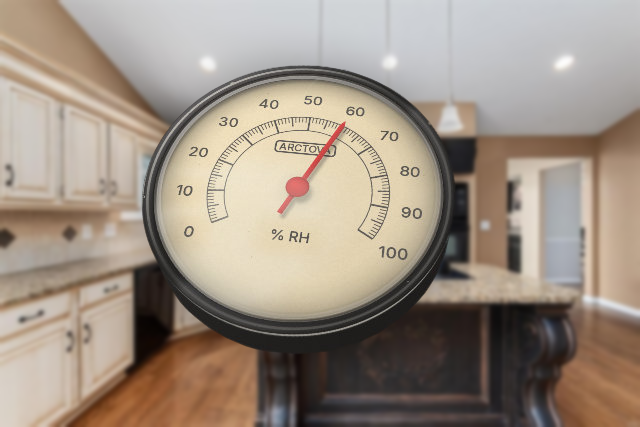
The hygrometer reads 60 %
